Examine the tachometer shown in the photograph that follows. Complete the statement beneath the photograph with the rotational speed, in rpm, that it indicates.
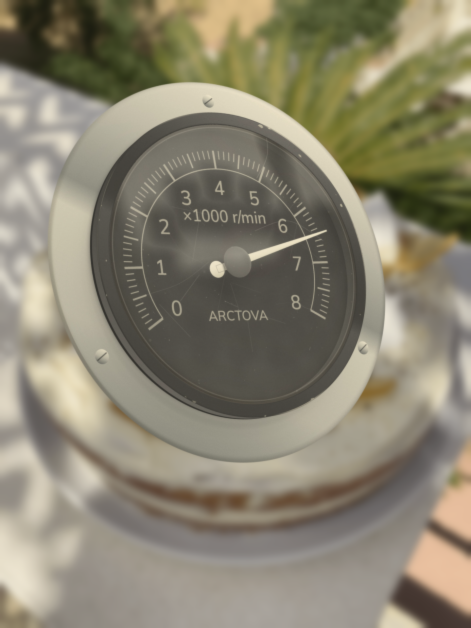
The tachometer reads 6500 rpm
